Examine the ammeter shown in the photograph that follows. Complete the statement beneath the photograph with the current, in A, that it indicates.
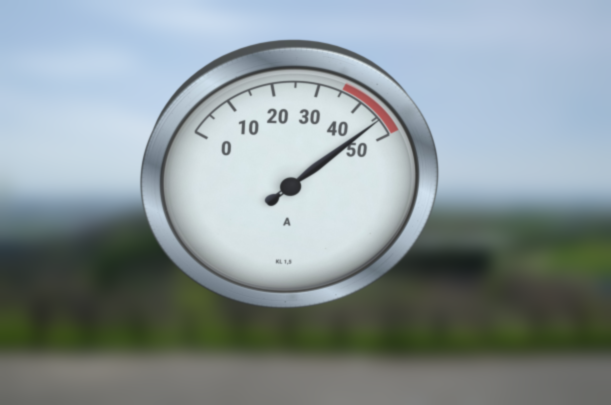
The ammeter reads 45 A
